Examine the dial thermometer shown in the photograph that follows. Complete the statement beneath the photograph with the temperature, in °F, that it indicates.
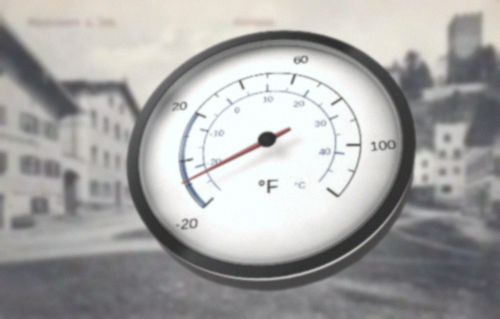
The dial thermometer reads -10 °F
